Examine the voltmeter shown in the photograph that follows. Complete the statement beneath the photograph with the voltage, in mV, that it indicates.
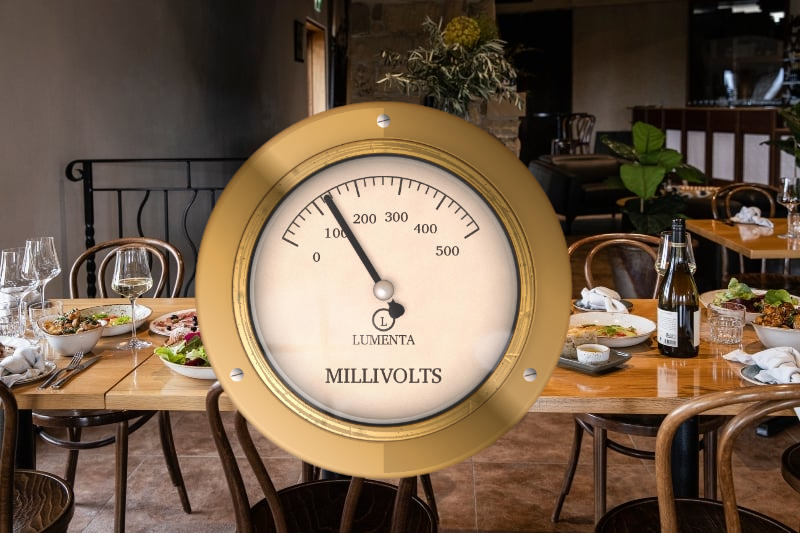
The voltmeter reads 130 mV
